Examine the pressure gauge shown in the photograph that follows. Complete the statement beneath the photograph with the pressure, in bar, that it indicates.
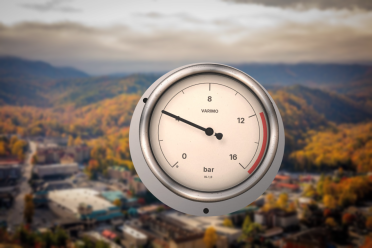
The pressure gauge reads 4 bar
